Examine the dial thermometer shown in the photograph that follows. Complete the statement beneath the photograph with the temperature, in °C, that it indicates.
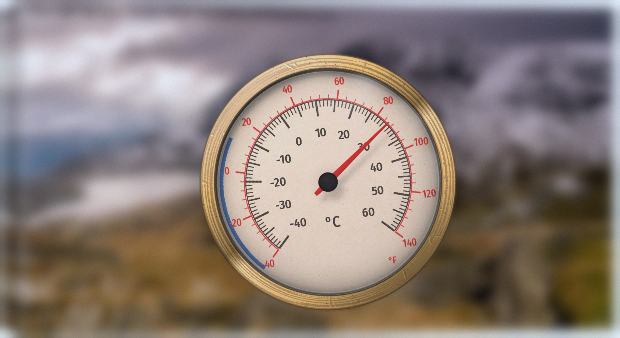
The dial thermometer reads 30 °C
